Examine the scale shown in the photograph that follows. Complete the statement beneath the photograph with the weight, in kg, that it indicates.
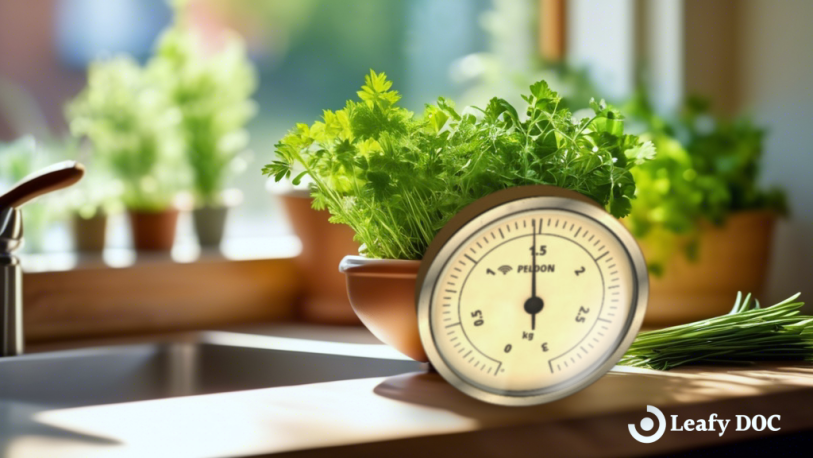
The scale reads 1.45 kg
